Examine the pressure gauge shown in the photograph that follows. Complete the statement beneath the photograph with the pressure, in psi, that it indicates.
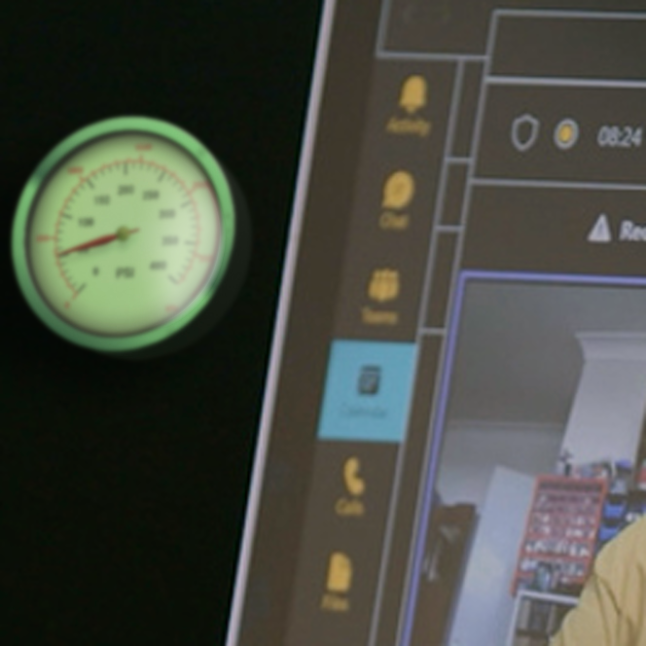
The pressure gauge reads 50 psi
